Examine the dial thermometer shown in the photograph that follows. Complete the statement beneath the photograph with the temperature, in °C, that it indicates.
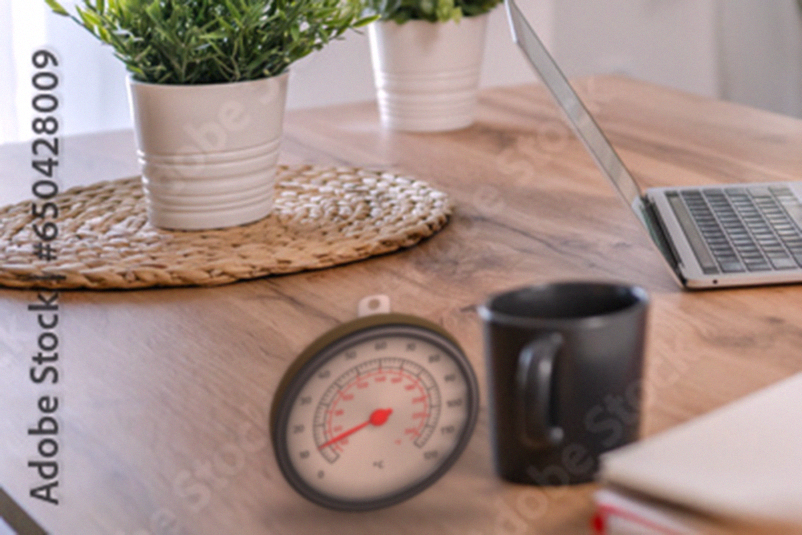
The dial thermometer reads 10 °C
